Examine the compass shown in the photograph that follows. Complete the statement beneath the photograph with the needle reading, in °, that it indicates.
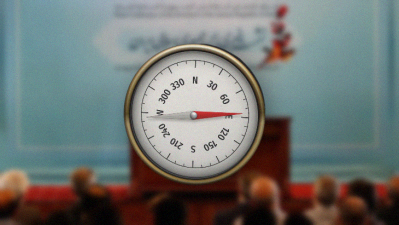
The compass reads 85 °
